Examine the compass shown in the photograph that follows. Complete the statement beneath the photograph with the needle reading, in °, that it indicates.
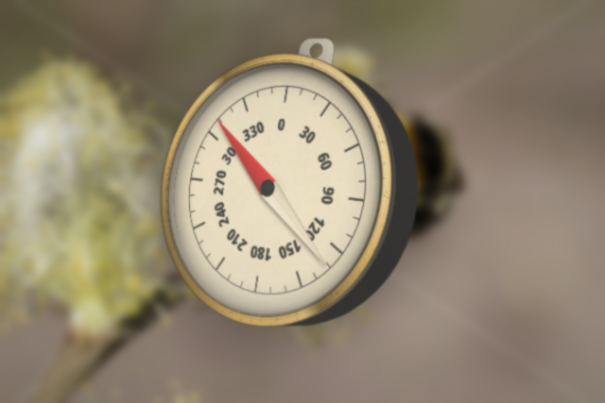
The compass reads 310 °
